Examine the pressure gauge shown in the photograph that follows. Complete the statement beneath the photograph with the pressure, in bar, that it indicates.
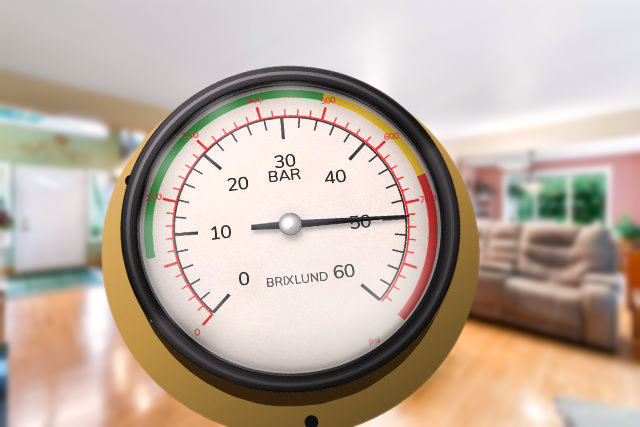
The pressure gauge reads 50 bar
